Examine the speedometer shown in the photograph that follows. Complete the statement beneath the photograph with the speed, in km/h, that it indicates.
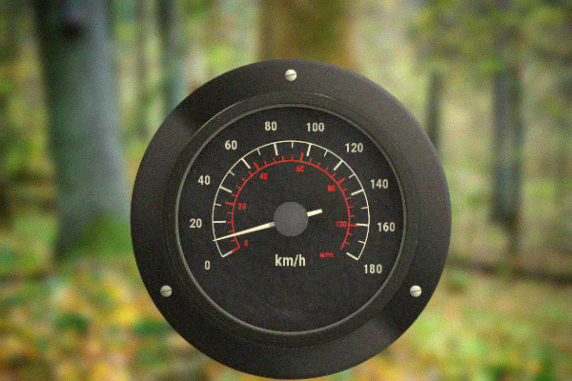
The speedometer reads 10 km/h
